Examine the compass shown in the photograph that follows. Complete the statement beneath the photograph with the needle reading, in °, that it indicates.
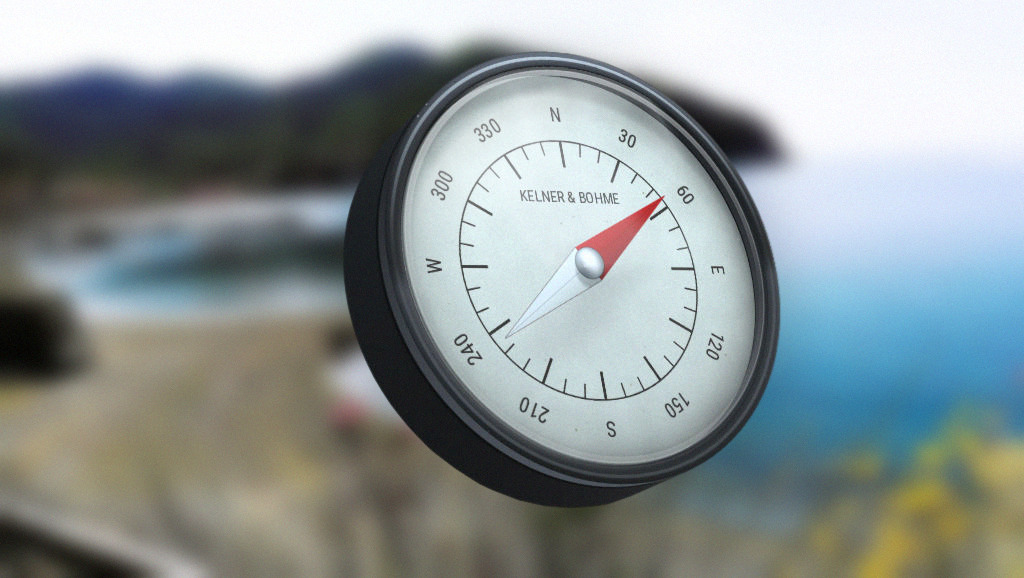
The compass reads 55 °
